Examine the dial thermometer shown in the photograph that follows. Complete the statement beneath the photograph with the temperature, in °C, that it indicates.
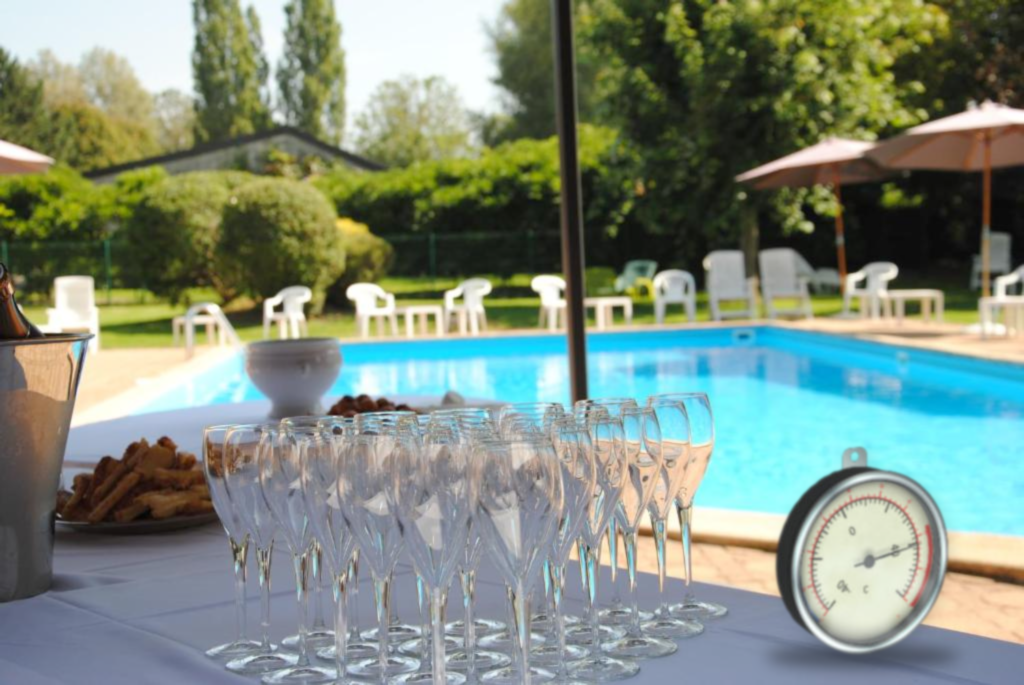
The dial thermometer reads 40 °C
